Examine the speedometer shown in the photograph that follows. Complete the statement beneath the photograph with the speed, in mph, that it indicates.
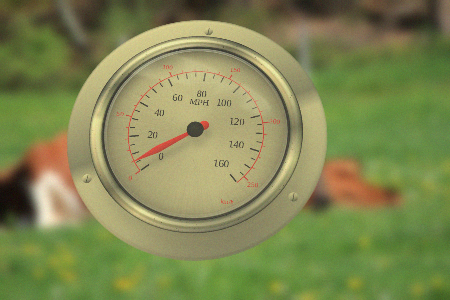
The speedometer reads 5 mph
